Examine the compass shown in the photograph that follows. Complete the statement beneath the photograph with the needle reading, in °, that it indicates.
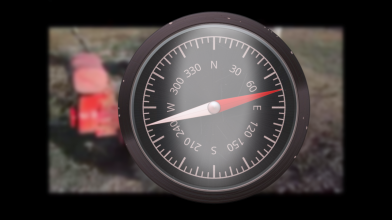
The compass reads 75 °
